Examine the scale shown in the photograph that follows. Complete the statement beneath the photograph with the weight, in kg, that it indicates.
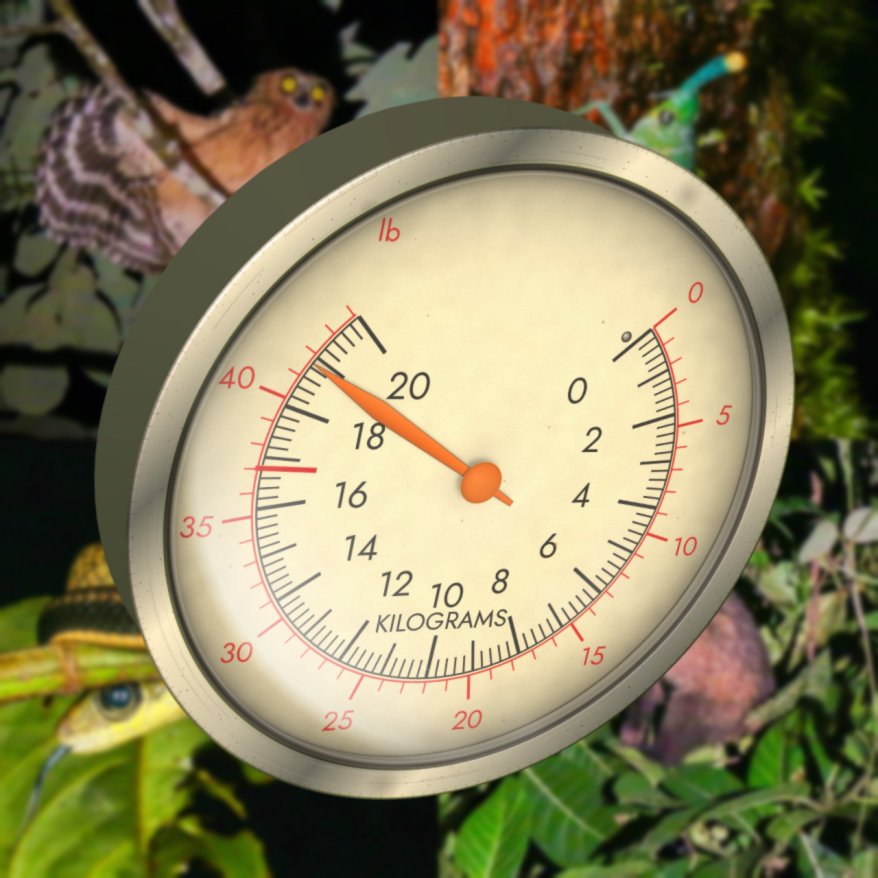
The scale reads 18.9 kg
